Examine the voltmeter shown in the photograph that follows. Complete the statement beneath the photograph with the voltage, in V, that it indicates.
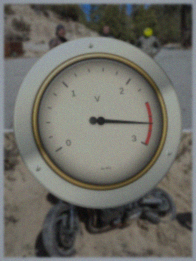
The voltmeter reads 2.7 V
